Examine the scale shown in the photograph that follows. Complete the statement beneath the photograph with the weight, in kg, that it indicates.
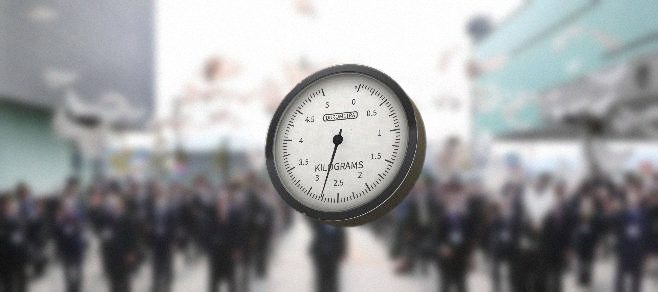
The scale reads 2.75 kg
